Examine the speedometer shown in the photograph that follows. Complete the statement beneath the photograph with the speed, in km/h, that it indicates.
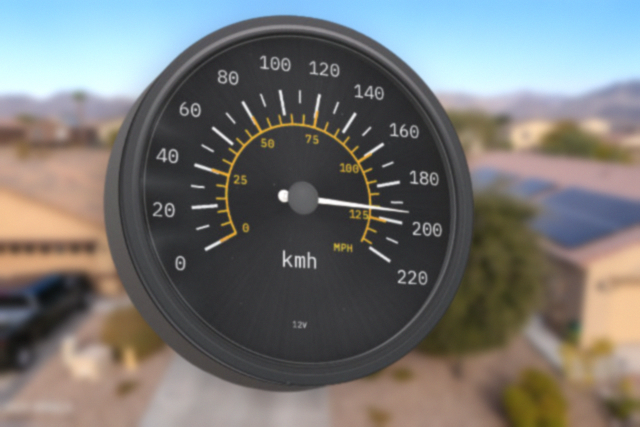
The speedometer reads 195 km/h
